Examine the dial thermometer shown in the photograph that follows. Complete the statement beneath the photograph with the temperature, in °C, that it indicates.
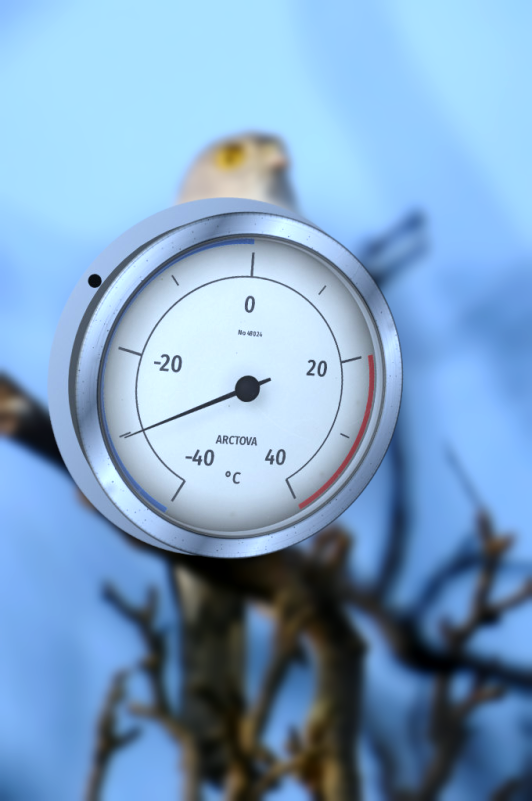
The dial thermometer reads -30 °C
